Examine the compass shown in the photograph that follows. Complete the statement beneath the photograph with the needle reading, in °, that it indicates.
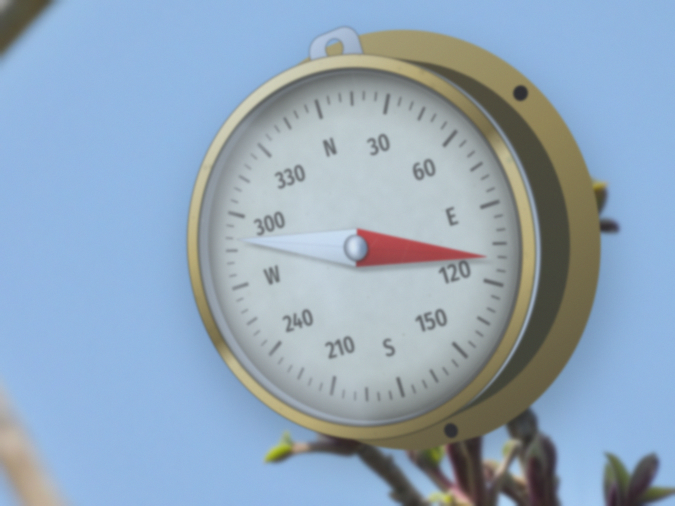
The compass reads 110 °
